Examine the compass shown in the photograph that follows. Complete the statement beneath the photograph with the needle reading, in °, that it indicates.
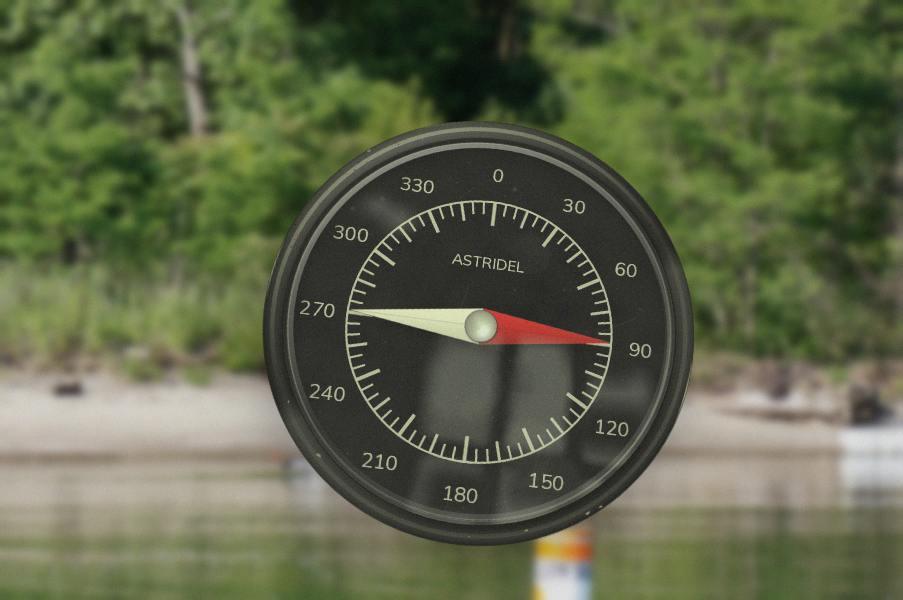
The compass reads 90 °
